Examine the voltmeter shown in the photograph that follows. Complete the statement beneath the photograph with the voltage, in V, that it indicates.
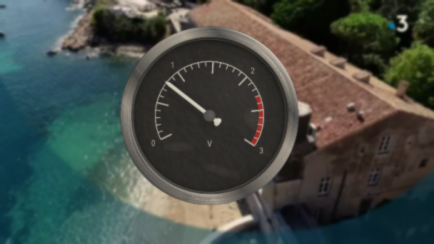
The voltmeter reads 0.8 V
